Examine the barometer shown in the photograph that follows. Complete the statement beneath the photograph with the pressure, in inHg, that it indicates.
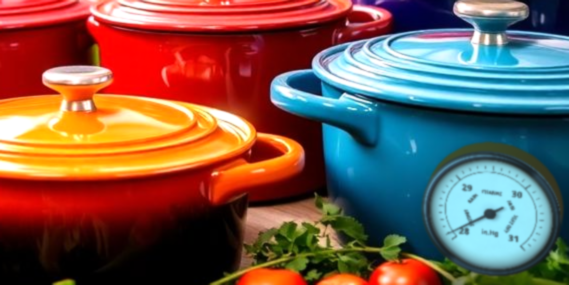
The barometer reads 28.1 inHg
